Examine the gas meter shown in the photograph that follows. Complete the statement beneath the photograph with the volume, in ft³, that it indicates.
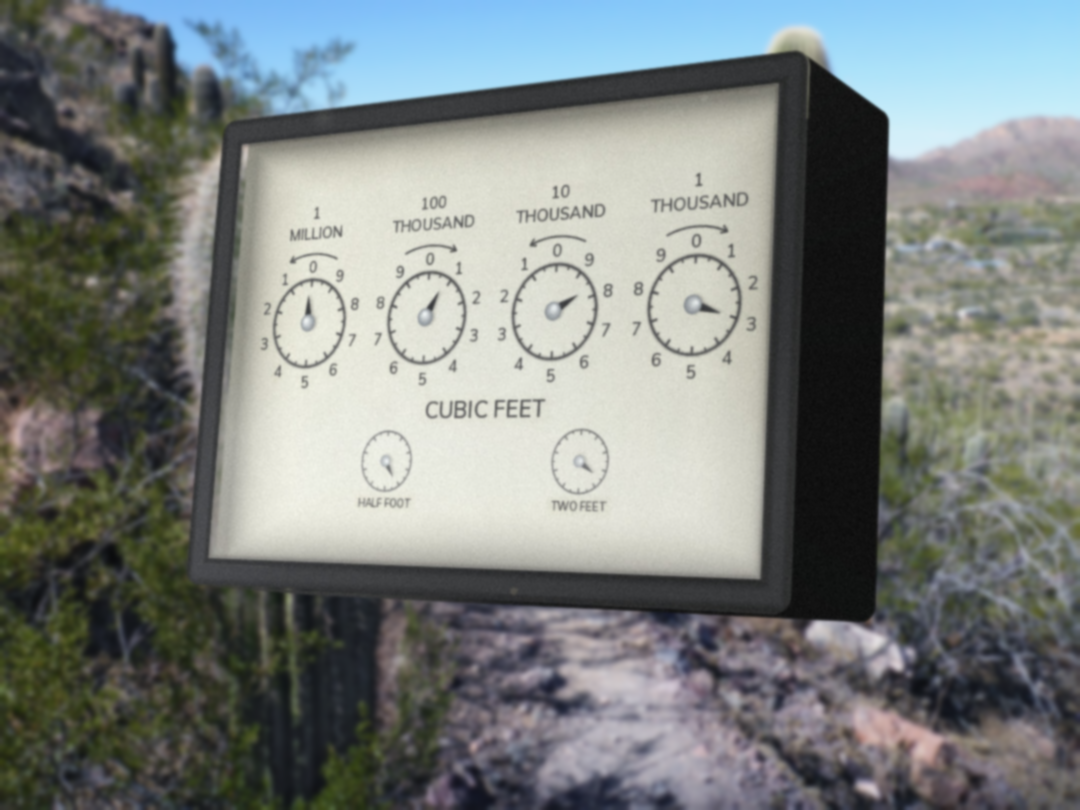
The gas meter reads 8300 ft³
